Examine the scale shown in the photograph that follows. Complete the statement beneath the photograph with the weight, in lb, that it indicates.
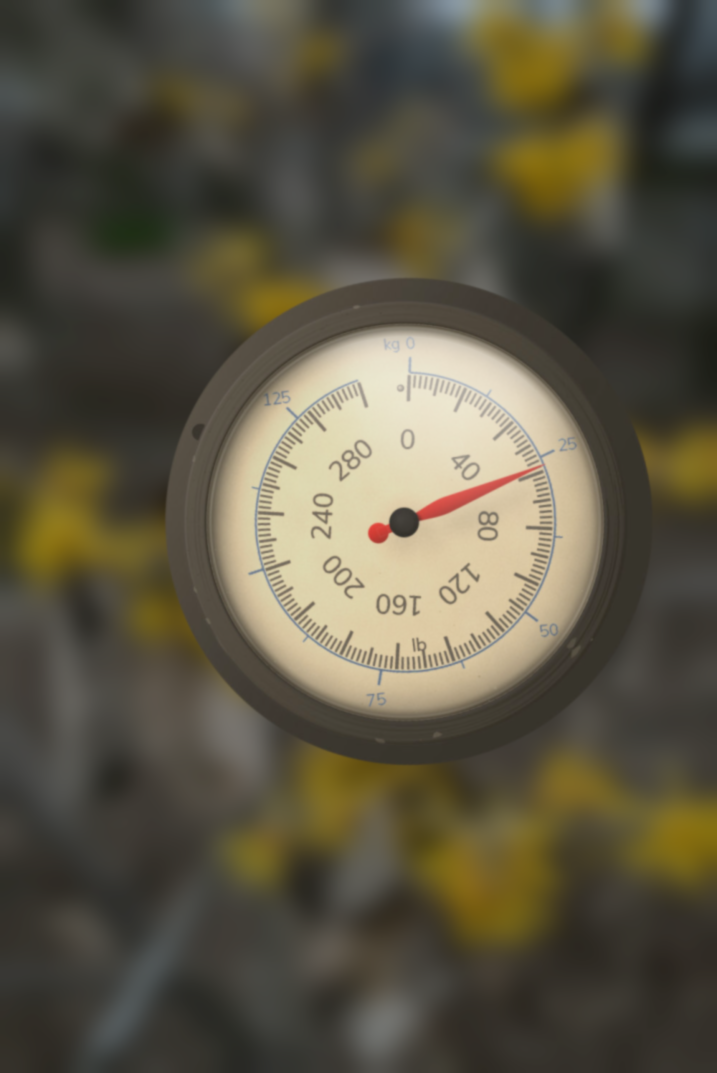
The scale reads 58 lb
